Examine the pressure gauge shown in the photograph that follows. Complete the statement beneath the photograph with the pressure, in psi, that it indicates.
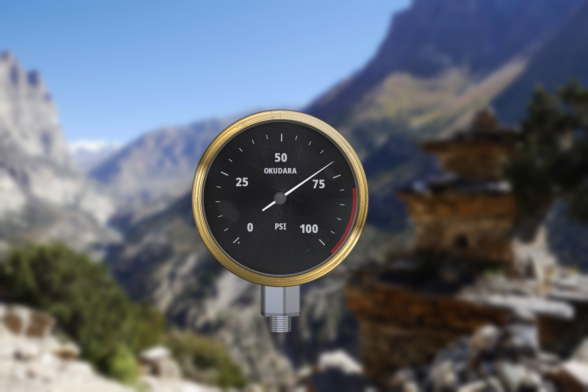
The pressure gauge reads 70 psi
